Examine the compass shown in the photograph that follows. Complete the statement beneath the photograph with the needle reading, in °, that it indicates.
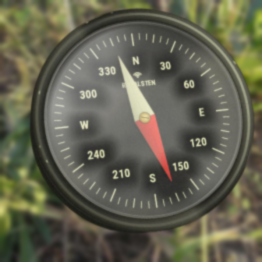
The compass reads 165 °
